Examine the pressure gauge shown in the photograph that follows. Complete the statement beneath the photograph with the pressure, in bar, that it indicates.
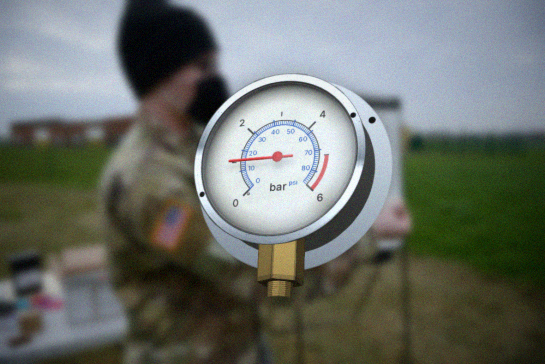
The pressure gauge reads 1 bar
